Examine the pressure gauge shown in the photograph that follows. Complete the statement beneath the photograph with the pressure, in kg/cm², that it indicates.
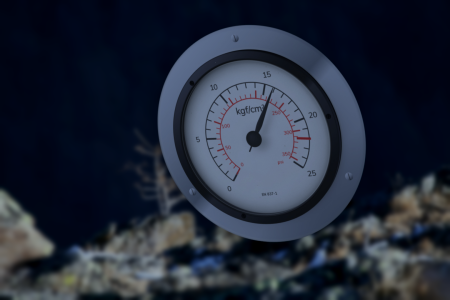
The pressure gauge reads 16 kg/cm²
